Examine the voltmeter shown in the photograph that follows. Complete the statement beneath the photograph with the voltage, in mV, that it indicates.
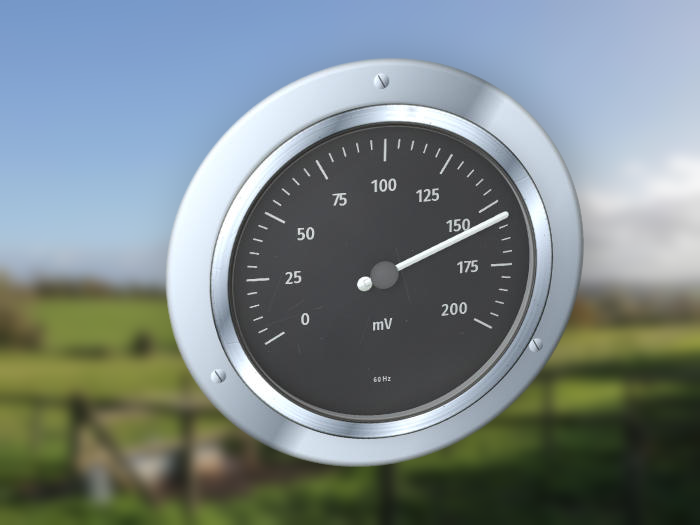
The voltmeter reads 155 mV
